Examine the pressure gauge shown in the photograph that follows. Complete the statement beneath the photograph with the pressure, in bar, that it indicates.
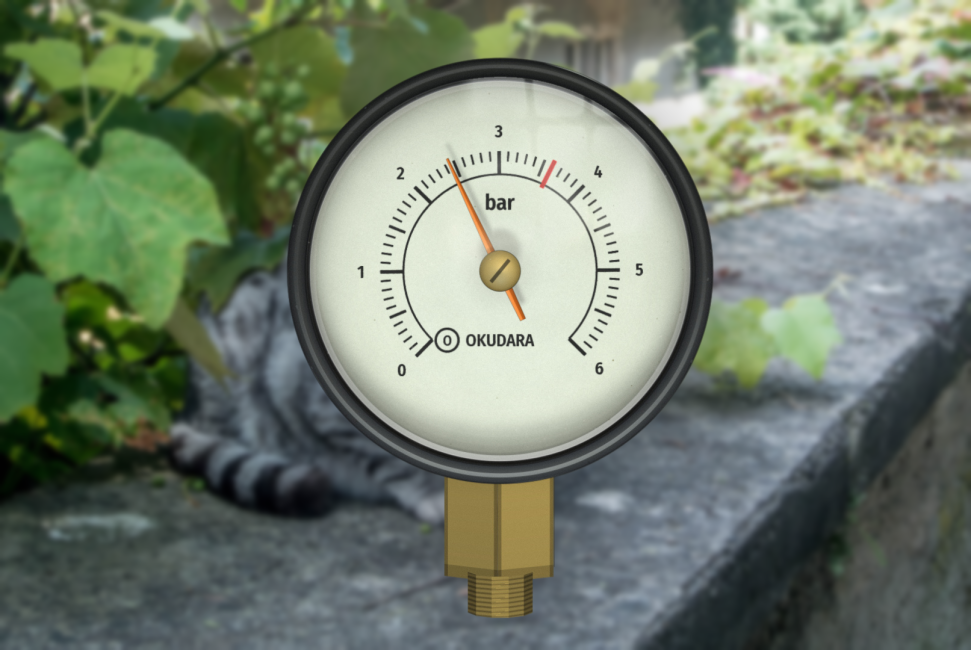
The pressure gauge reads 2.45 bar
